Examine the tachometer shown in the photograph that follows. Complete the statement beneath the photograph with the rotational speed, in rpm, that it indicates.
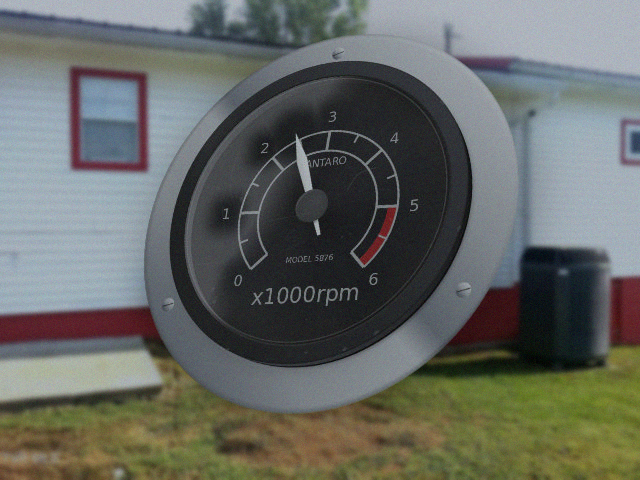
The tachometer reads 2500 rpm
